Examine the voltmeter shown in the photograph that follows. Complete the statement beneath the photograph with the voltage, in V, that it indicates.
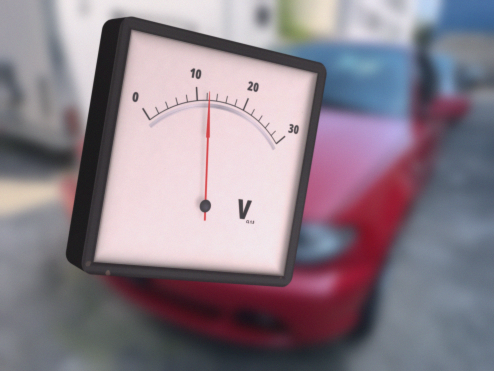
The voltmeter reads 12 V
